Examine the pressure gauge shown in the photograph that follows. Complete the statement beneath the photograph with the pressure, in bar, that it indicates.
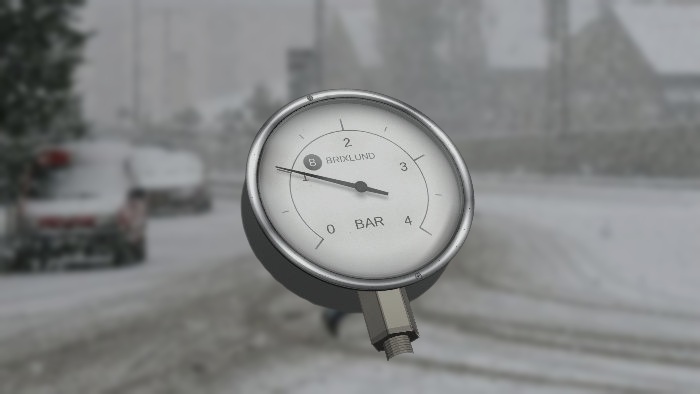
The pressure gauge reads 1 bar
